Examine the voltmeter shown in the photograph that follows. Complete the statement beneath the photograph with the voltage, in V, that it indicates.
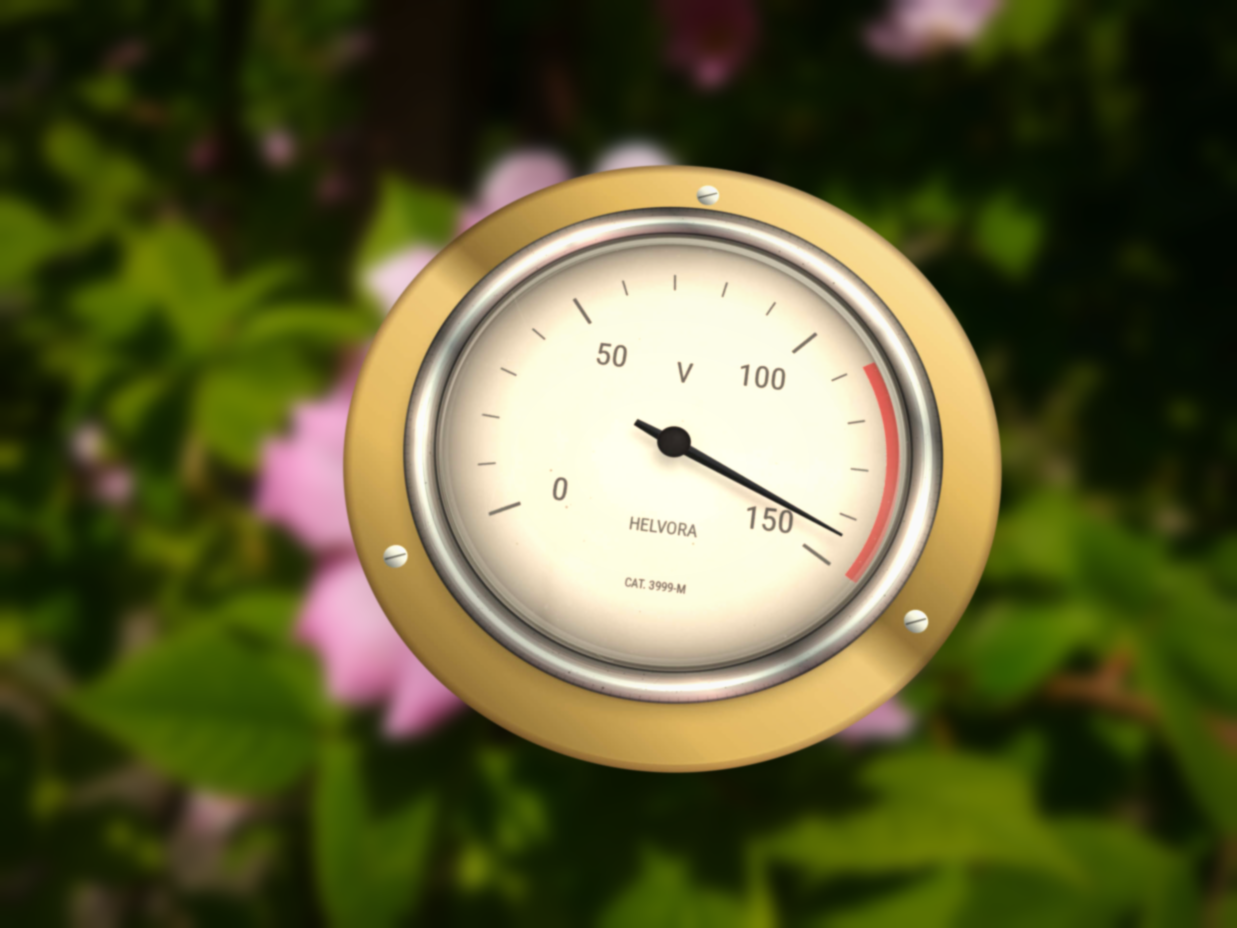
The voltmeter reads 145 V
